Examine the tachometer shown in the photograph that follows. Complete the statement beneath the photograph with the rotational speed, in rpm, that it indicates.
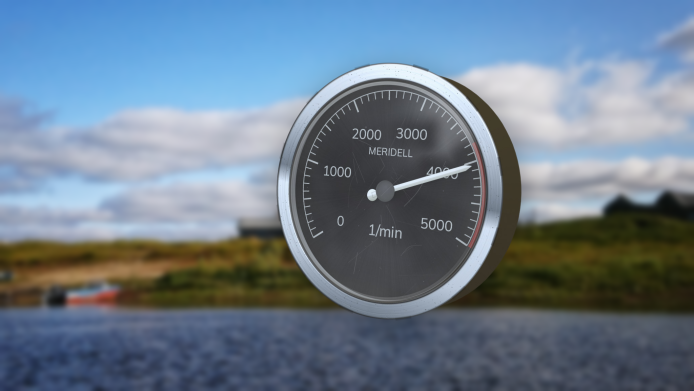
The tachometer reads 4050 rpm
